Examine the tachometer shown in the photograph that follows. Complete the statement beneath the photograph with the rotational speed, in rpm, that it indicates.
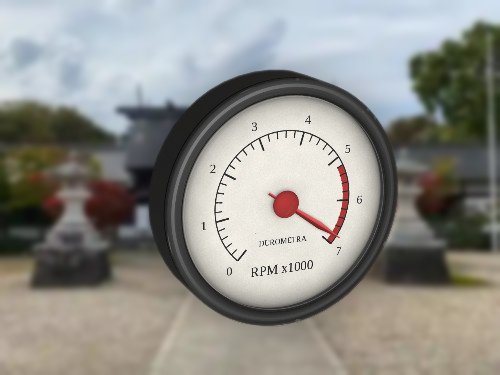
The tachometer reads 6800 rpm
